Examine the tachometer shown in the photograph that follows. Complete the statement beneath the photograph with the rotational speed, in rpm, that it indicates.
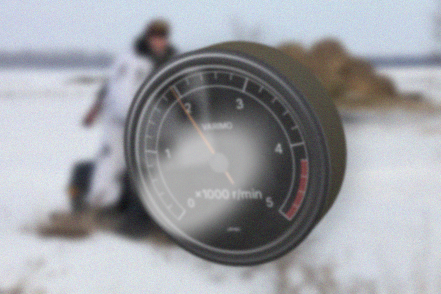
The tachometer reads 2000 rpm
